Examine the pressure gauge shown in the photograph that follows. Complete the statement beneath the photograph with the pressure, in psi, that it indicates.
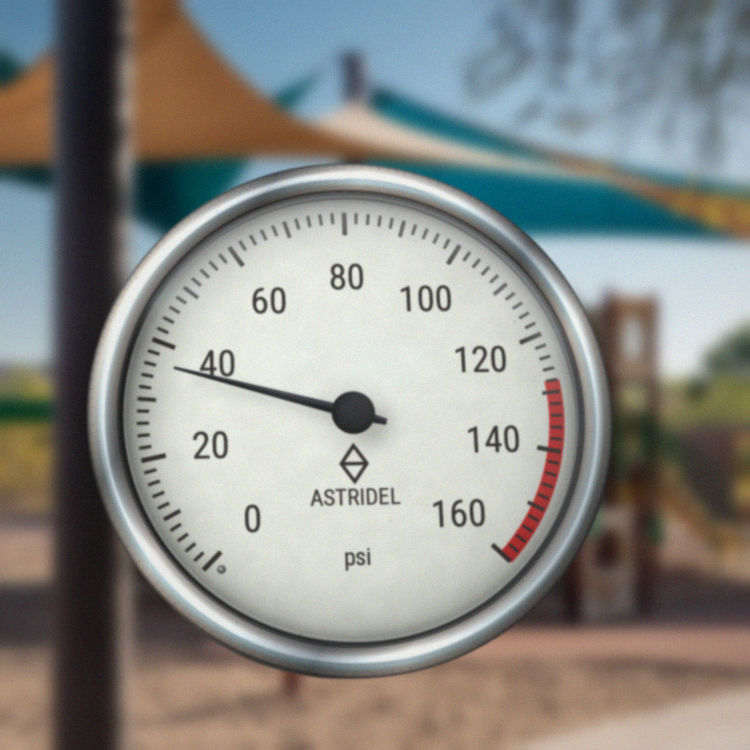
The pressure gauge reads 36 psi
